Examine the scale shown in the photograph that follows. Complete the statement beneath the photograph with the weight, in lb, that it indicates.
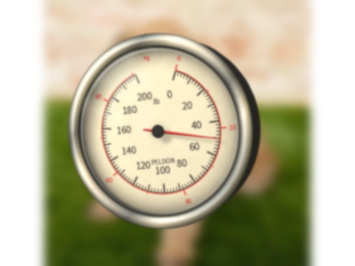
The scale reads 50 lb
